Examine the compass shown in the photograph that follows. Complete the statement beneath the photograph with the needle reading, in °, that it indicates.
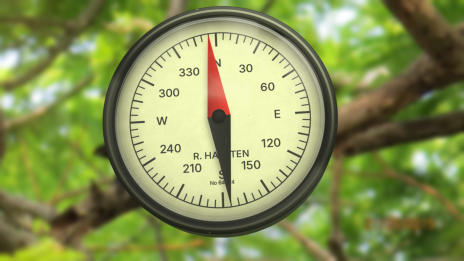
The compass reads 355 °
